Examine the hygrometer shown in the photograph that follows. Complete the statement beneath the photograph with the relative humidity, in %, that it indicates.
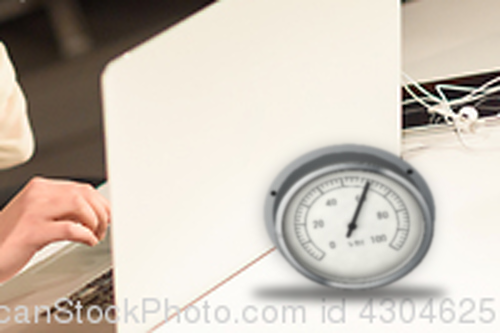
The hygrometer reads 60 %
